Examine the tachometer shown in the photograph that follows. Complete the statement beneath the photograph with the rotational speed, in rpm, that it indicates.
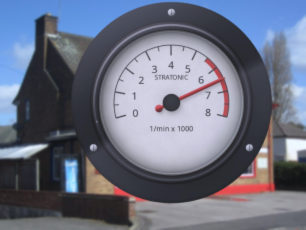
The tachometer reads 6500 rpm
